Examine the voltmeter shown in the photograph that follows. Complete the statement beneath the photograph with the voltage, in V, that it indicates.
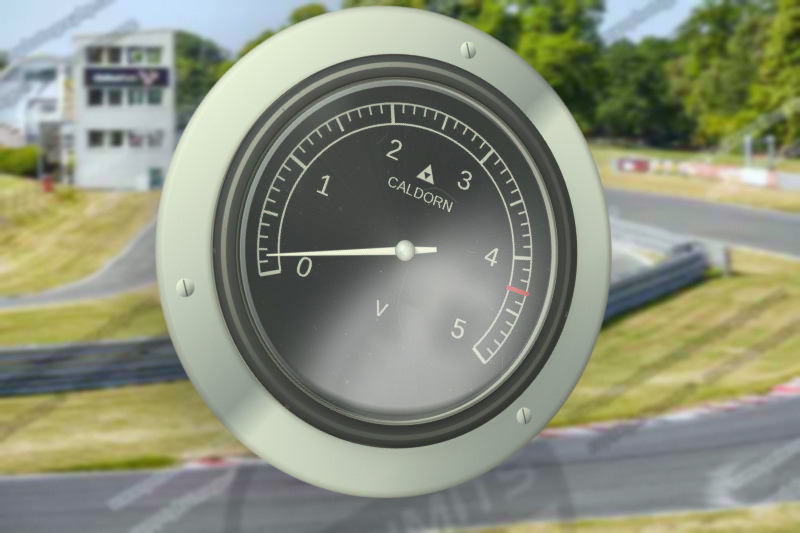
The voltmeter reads 0.15 V
